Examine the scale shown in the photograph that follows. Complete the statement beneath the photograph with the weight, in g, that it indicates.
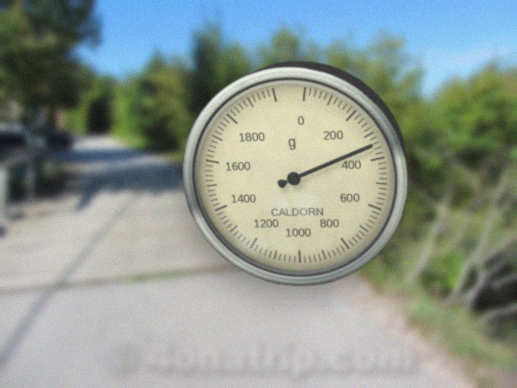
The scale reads 340 g
